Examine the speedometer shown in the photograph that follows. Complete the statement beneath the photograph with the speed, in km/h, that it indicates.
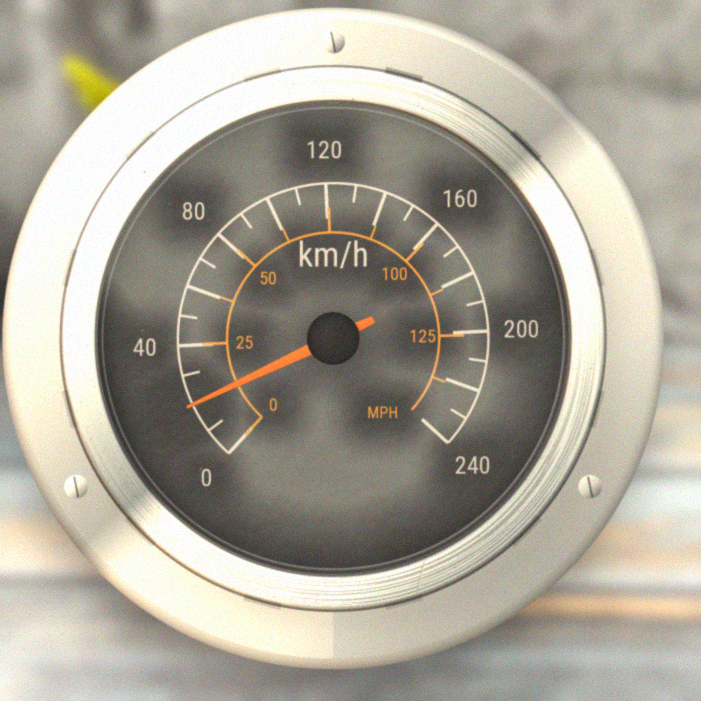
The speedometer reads 20 km/h
